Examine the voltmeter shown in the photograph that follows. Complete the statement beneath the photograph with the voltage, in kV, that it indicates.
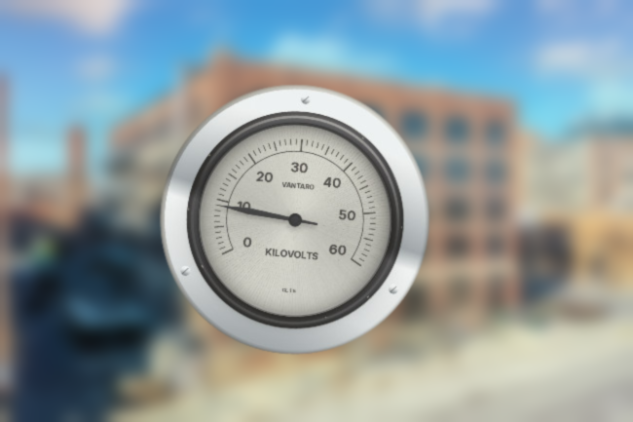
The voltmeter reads 9 kV
